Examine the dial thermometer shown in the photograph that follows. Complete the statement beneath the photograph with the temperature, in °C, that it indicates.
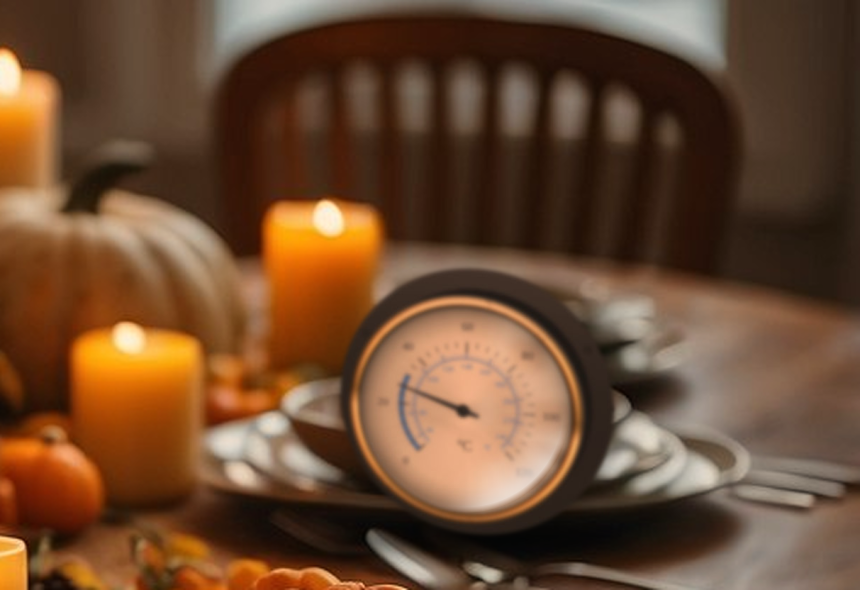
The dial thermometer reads 28 °C
